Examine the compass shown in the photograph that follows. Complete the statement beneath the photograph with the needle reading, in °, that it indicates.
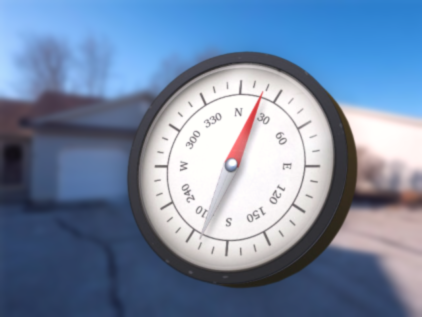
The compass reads 20 °
